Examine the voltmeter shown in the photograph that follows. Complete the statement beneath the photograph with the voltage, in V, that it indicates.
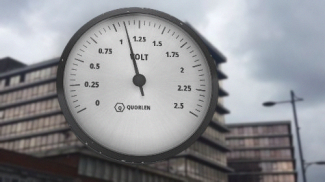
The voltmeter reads 1.1 V
